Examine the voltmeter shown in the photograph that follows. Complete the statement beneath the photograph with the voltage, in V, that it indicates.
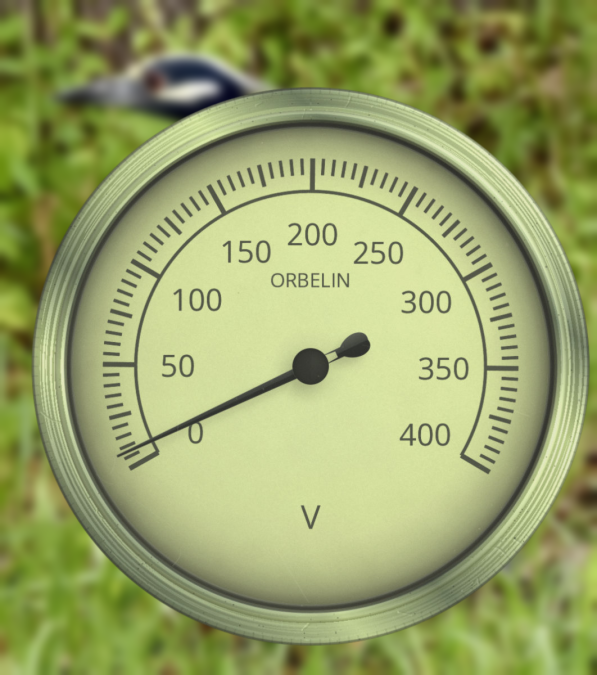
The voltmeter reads 7.5 V
